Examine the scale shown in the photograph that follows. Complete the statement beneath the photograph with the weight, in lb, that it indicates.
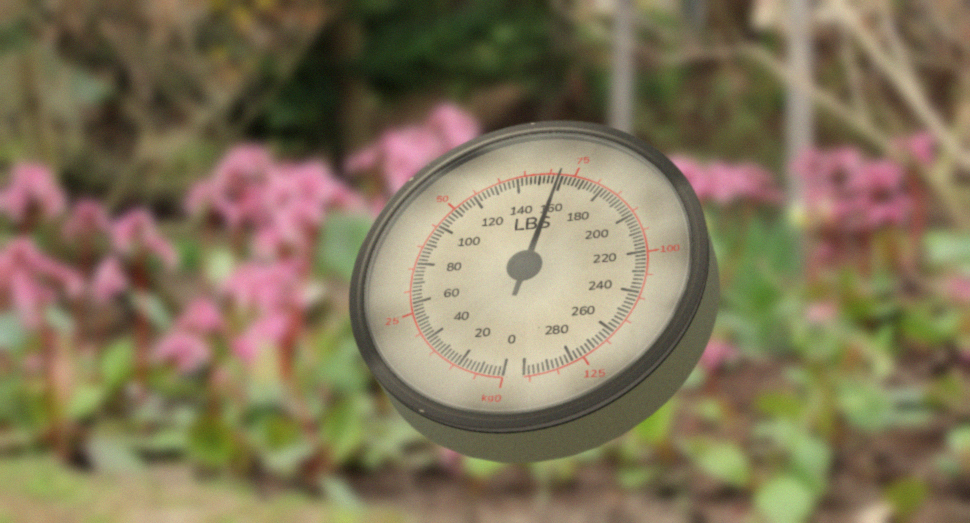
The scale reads 160 lb
